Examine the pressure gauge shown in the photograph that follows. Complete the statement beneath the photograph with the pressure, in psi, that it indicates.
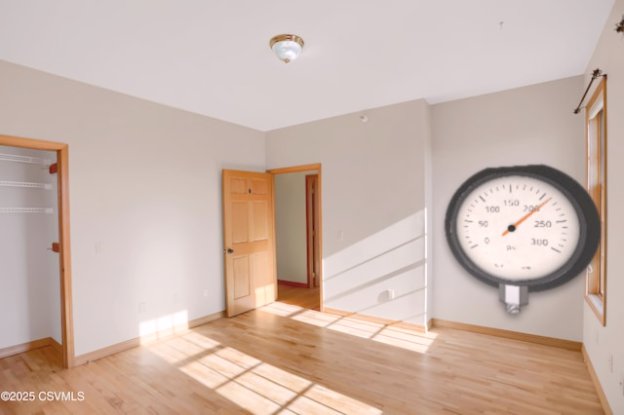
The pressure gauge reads 210 psi
